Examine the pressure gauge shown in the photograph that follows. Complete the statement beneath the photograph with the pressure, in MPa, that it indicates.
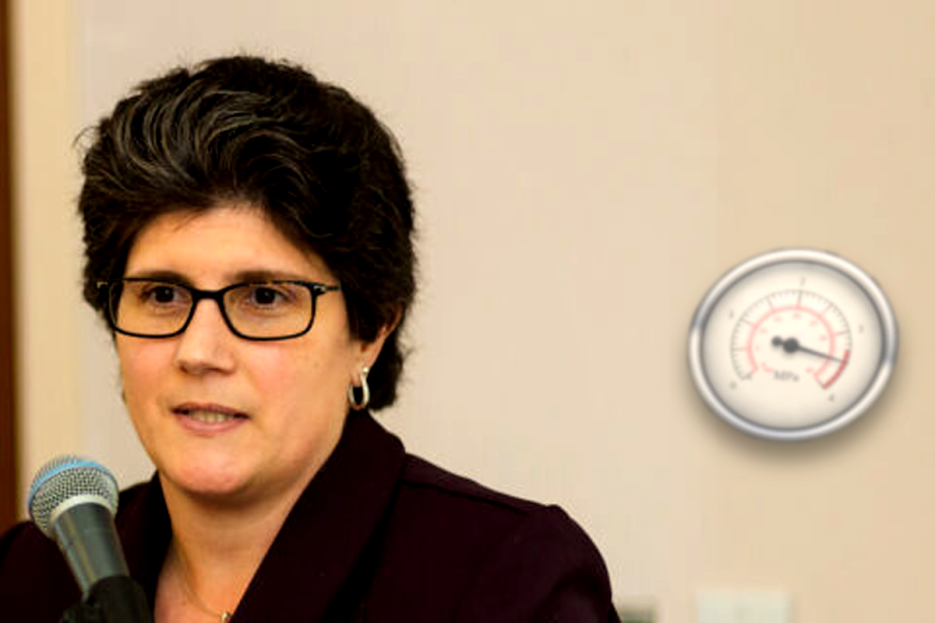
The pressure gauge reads 3.5 MPa
